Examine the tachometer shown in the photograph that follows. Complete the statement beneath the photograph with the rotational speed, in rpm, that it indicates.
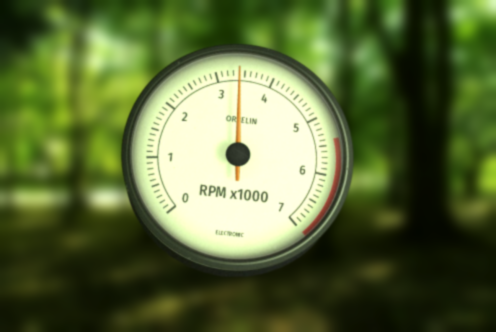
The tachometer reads 3400 rpm
